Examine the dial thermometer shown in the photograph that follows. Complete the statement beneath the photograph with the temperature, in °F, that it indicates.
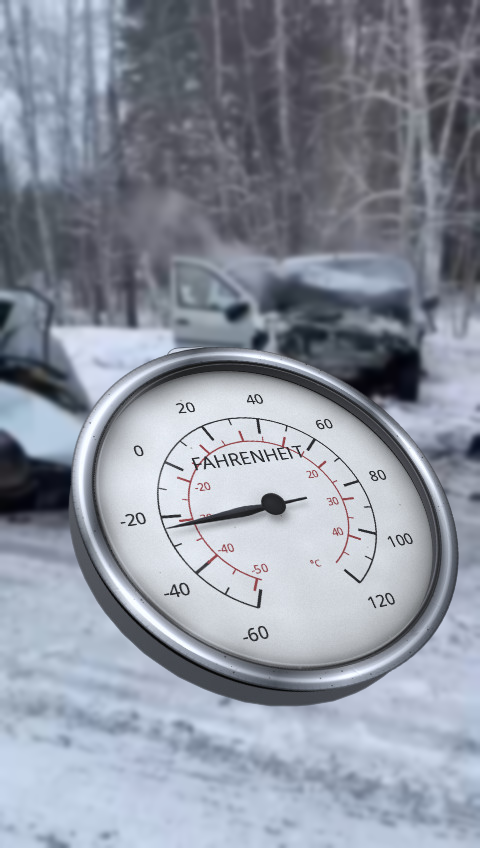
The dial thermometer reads -25 °F
